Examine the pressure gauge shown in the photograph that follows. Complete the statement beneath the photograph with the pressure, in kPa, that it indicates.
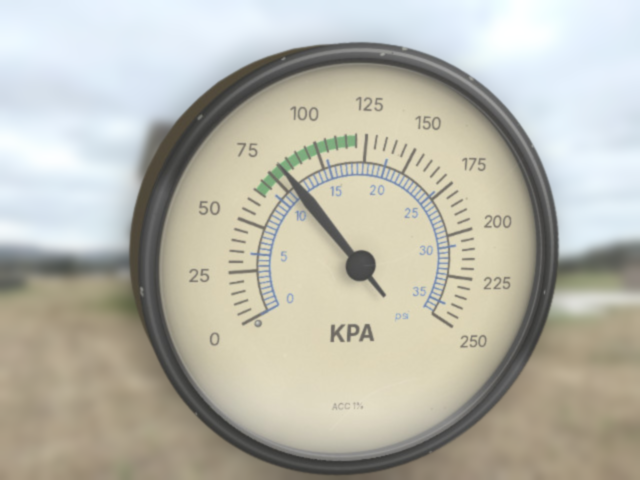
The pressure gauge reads 80 kPa
